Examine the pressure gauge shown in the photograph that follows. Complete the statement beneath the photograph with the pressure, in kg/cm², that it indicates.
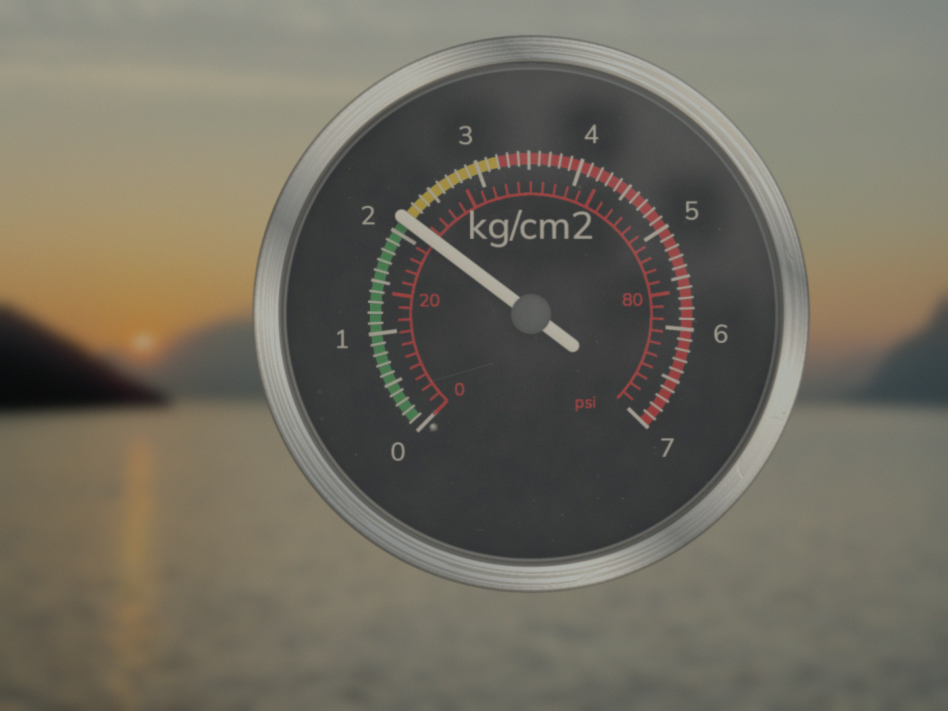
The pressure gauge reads 2.15 kg/cm²
